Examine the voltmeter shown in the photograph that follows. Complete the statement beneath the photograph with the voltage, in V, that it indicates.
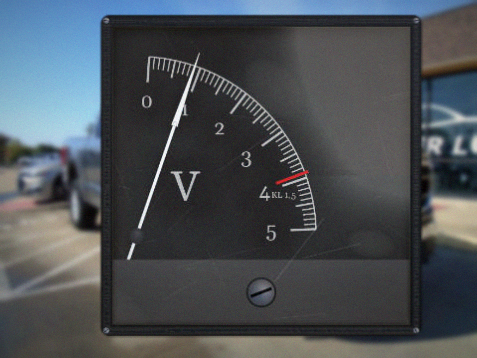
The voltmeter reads 0.9 V
